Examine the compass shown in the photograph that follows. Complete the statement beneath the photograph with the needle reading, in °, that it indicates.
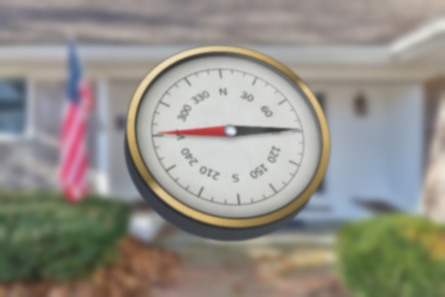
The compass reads 270 °
